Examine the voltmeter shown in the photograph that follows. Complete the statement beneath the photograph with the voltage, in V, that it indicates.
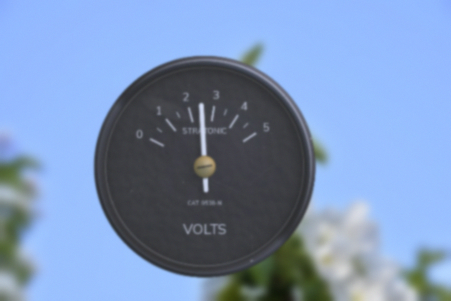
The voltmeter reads 2.5 V
